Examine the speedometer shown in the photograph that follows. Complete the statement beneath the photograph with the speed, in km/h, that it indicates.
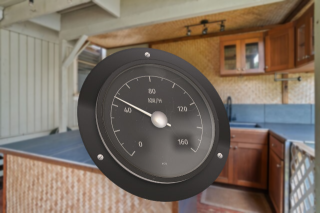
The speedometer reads 45 km/h
